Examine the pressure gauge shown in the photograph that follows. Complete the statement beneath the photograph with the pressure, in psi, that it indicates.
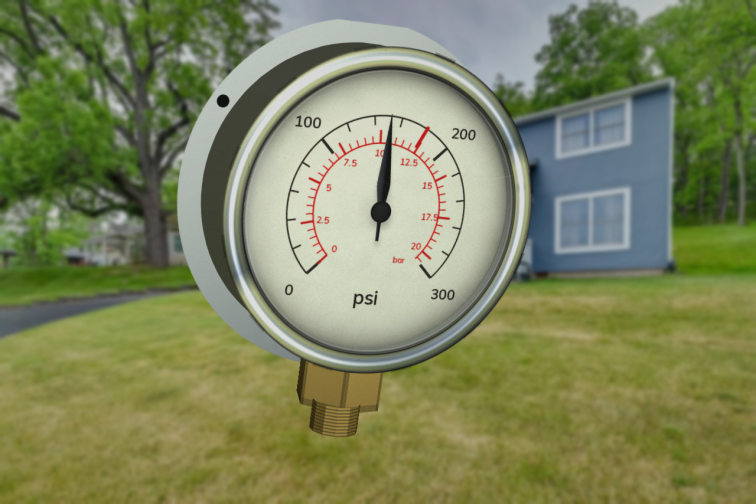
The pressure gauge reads 150 psi
